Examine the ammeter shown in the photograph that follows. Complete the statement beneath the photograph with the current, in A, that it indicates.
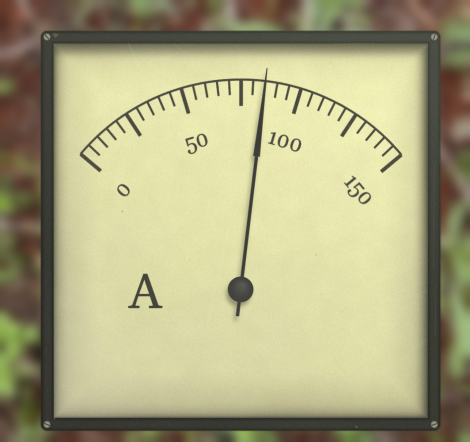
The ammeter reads 85 A
